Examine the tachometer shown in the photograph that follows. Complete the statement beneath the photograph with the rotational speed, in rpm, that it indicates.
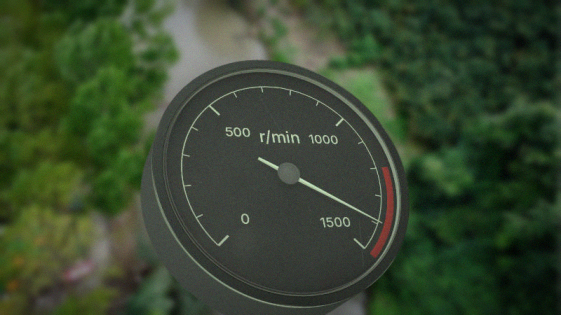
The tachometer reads 1400 rpm
